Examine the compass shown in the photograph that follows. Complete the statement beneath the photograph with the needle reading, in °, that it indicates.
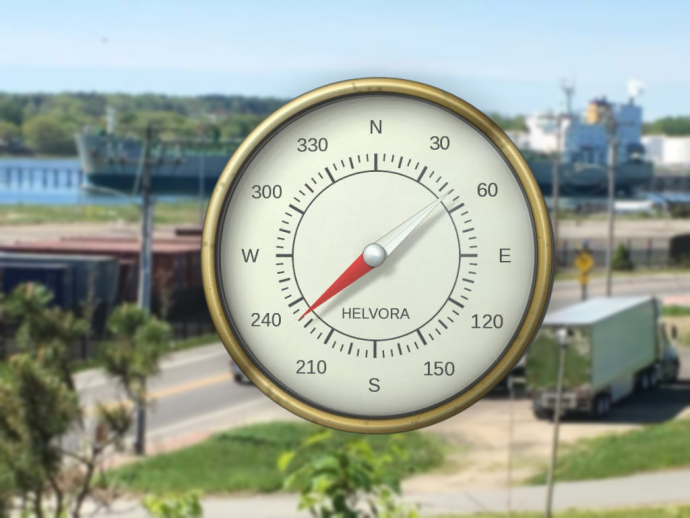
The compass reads 230 °
